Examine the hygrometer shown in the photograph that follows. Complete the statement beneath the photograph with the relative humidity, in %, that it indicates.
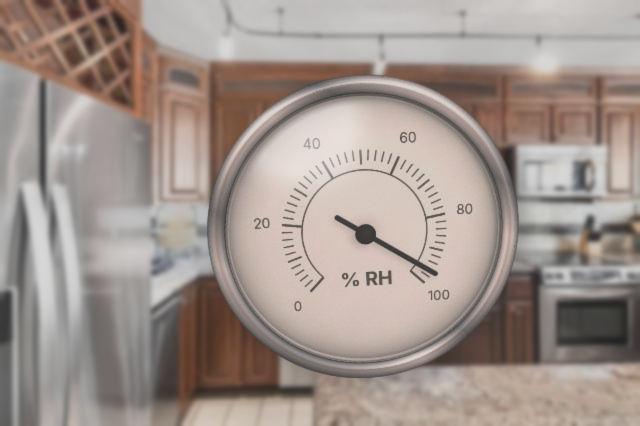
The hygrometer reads 96 %
